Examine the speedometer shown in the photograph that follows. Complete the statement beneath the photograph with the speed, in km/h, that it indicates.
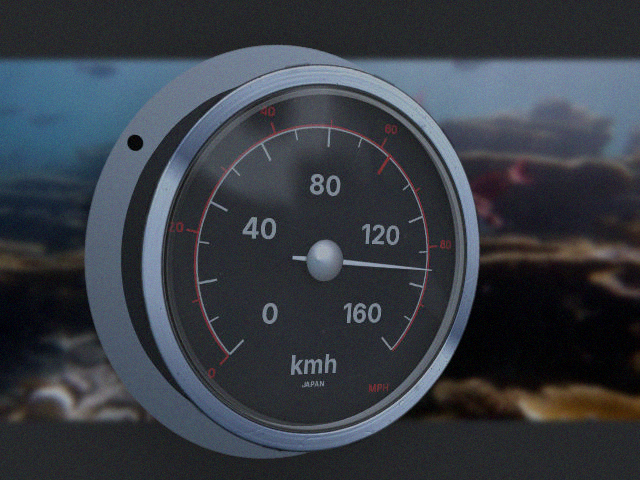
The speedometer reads 135 km/h
